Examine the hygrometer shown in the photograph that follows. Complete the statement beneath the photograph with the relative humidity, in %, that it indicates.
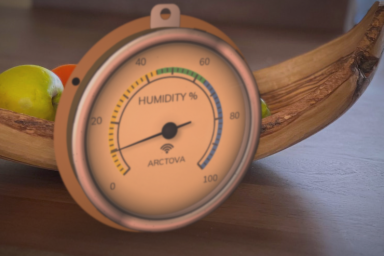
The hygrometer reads 10 %
